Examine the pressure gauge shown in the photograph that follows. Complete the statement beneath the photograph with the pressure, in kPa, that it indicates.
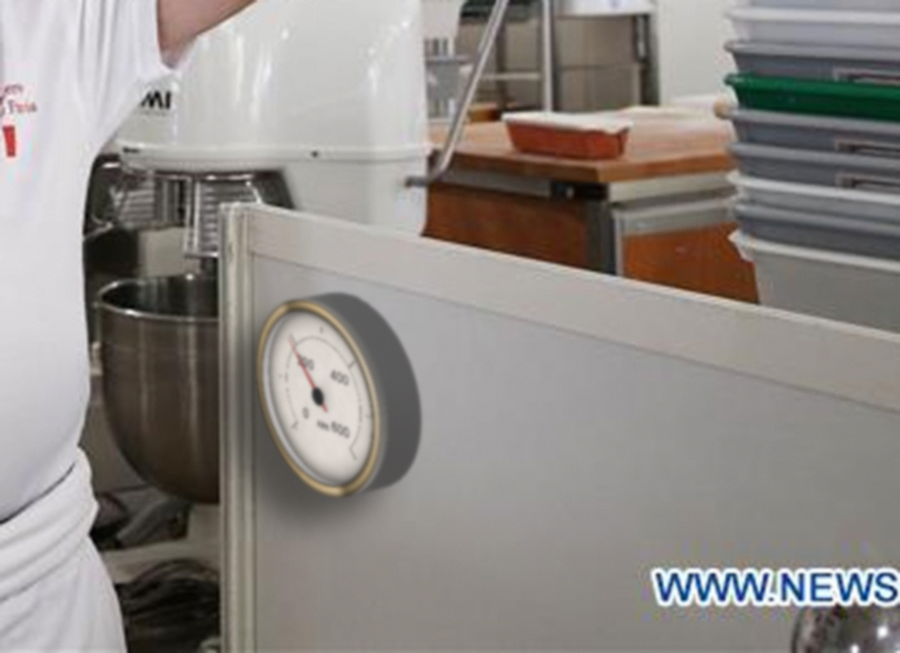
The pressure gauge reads 200 kPa
